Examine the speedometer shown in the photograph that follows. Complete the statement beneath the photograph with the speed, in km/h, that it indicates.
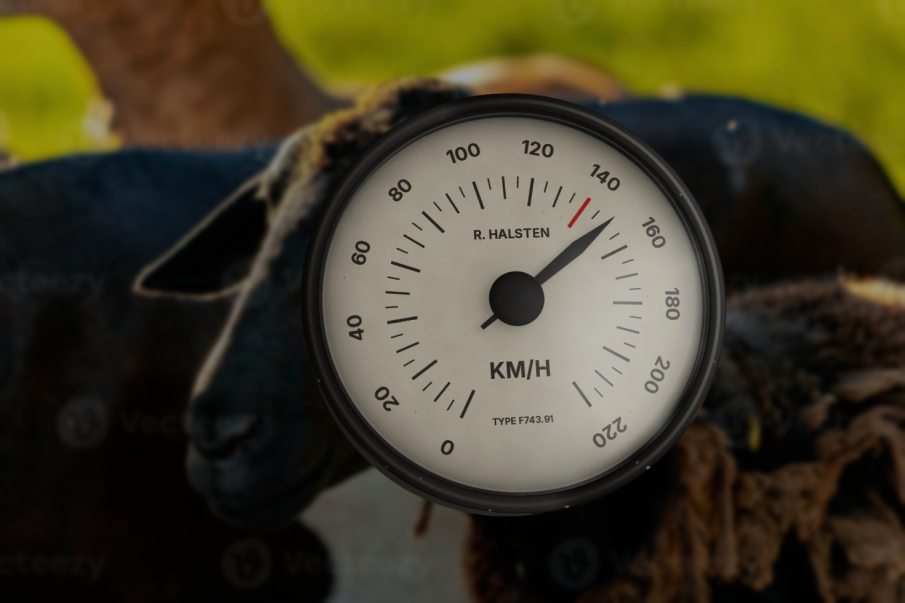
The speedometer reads 150 km/h
